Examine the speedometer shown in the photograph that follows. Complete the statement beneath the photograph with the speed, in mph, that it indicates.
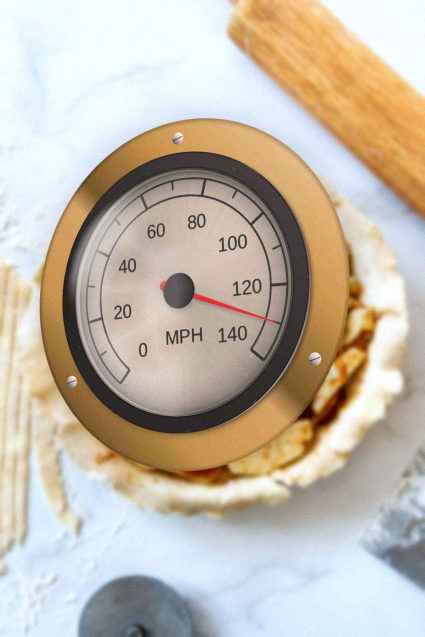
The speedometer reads 130 mph
